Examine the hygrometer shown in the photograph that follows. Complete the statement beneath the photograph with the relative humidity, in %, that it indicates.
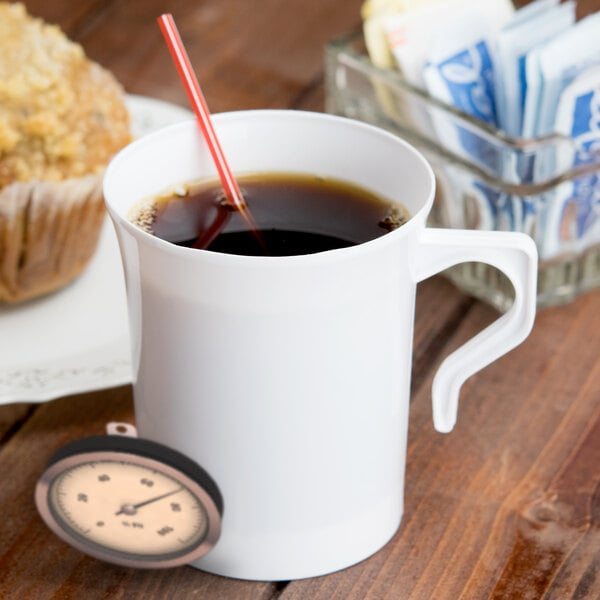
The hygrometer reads 70 %
